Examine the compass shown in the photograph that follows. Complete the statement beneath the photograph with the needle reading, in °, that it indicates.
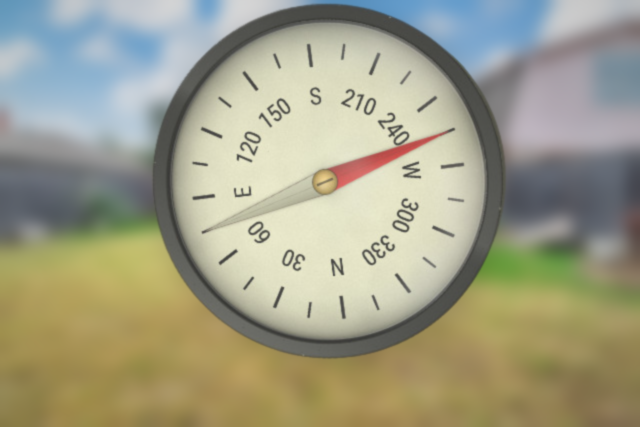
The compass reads 255 °
